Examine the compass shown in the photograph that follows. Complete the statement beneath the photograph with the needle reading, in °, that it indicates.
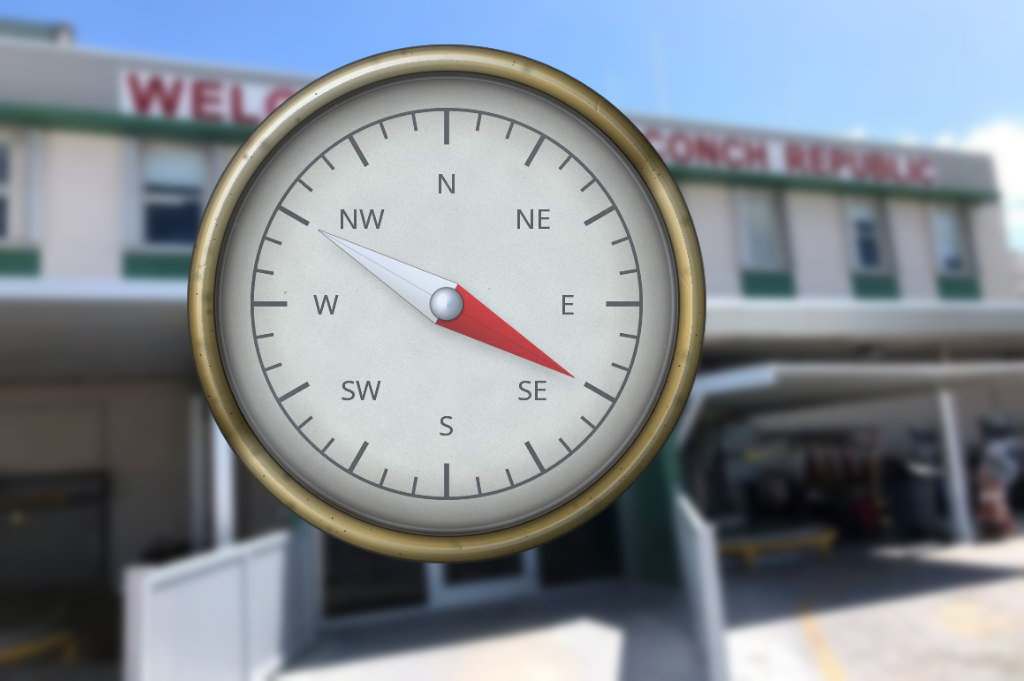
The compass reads 120 °
